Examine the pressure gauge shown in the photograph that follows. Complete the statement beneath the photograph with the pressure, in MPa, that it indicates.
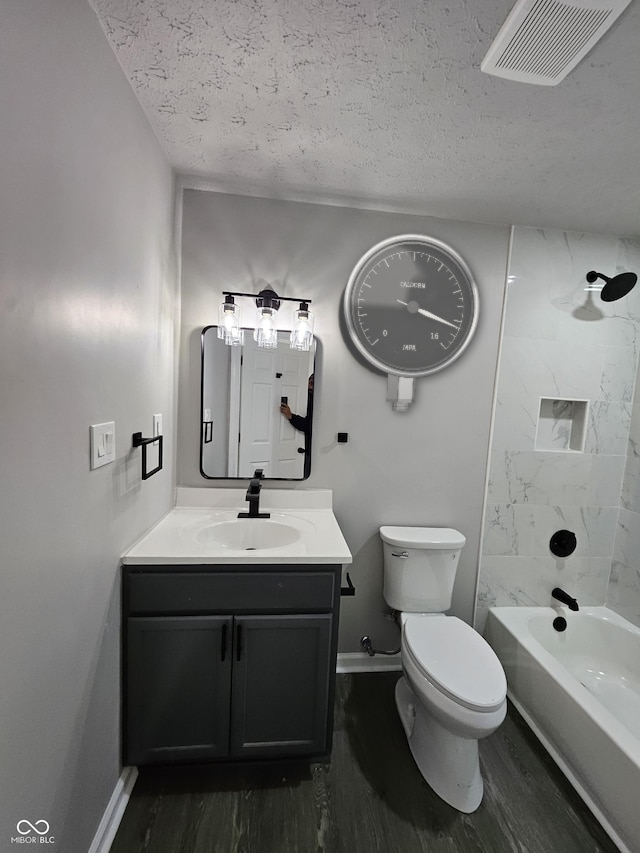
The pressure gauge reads 1.45 MPa
